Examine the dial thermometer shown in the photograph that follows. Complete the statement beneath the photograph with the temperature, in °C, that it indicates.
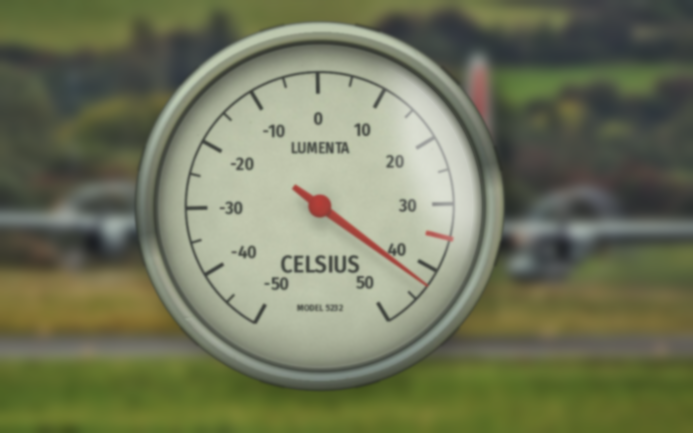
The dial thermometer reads 42.5 °C
